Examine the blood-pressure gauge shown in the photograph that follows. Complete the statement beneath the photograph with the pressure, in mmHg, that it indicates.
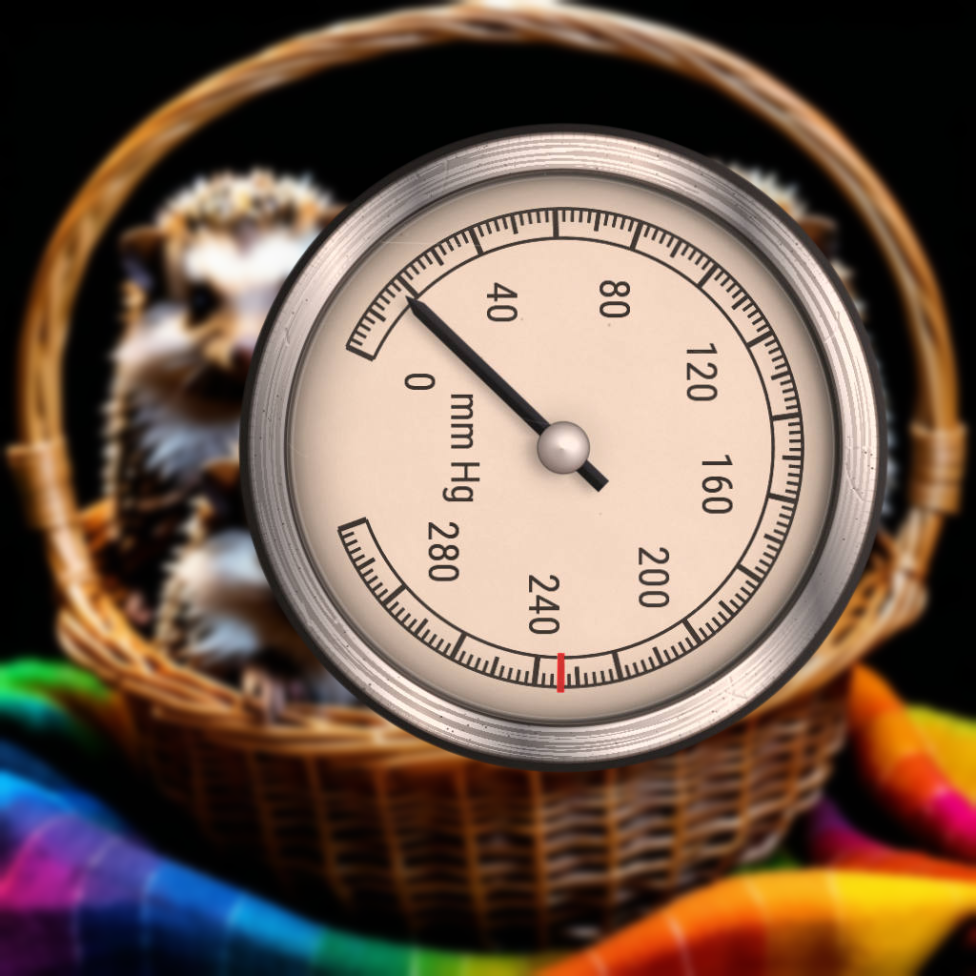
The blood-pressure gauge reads 18 mmHg
